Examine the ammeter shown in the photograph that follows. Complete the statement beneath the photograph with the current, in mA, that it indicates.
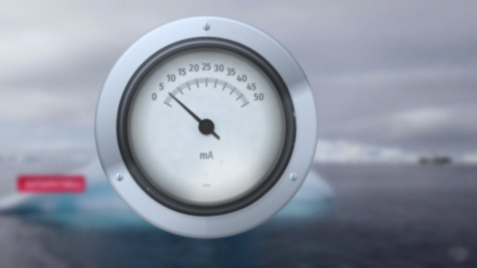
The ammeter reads 5 mA
